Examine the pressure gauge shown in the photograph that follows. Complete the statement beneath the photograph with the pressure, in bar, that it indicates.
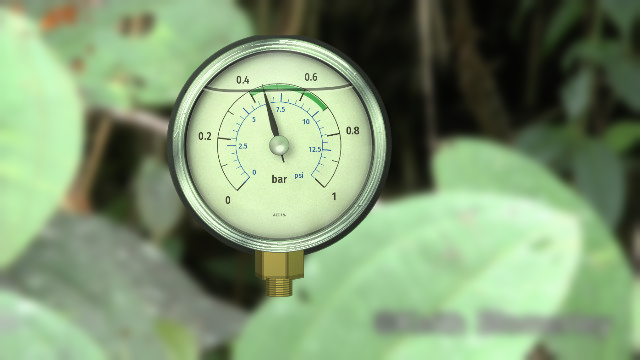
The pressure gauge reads 0.45 bar
